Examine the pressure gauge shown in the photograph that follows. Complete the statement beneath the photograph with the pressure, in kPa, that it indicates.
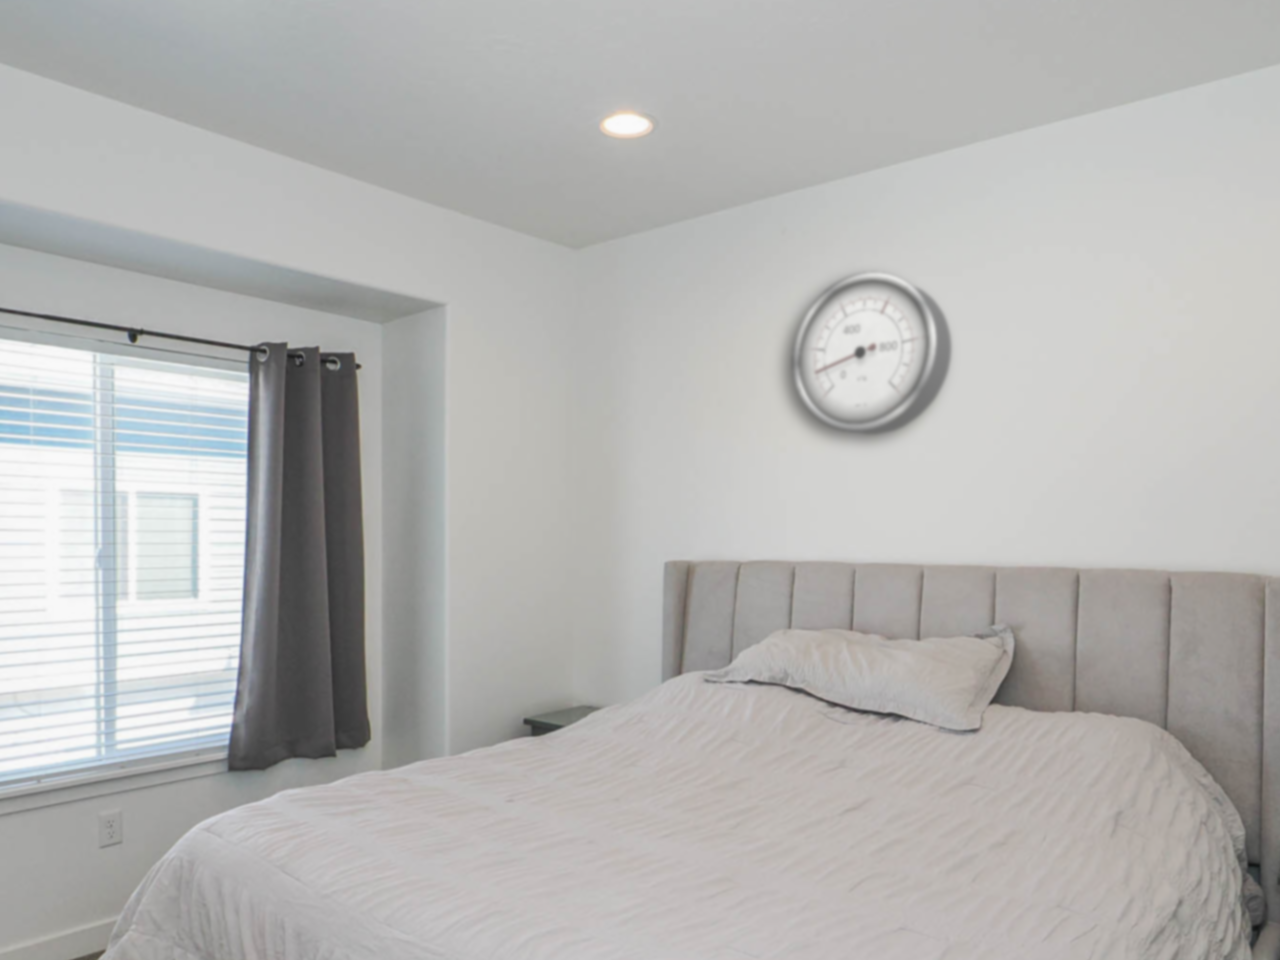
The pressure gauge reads 100 kPa
